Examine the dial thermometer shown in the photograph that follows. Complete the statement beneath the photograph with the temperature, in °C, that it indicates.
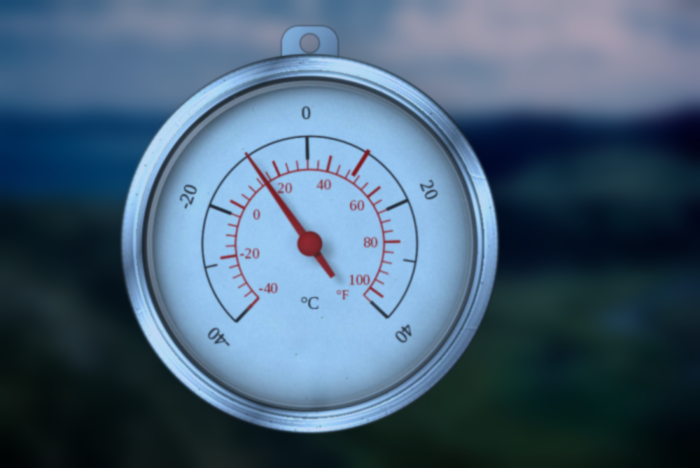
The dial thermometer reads -10 °C
